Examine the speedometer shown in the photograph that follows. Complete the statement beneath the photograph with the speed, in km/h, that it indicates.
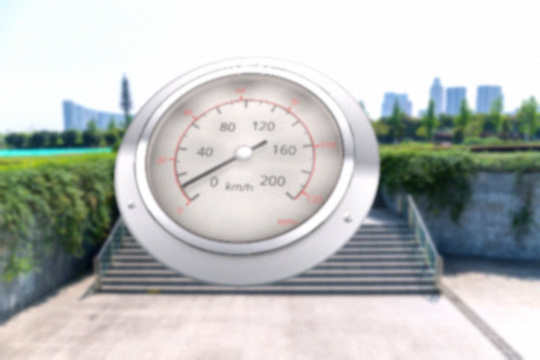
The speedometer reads 10 km/h
